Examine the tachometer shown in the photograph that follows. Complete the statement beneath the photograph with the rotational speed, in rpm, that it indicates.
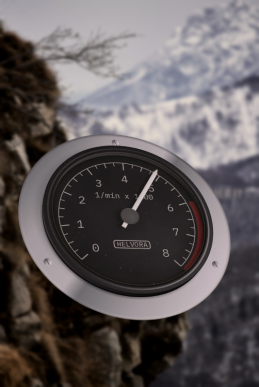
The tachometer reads 4875 rpm
